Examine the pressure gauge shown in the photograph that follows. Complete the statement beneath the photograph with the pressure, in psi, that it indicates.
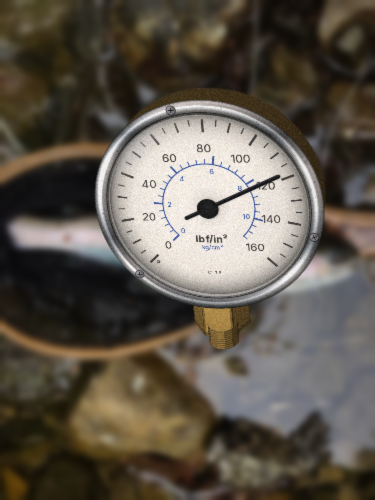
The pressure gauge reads 117.5 psi
